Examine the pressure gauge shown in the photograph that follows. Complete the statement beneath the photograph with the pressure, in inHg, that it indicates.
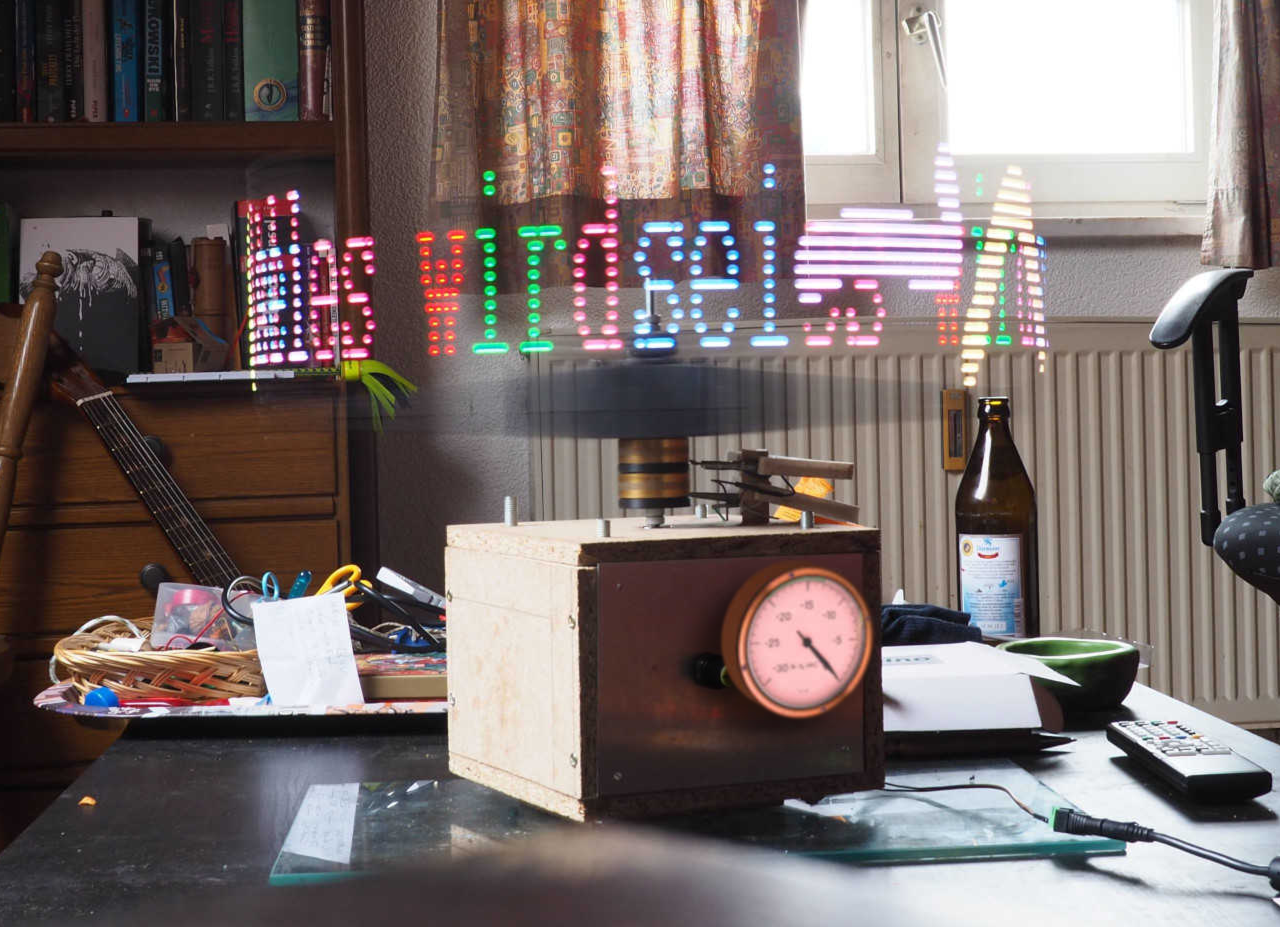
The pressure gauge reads 0 inHg
